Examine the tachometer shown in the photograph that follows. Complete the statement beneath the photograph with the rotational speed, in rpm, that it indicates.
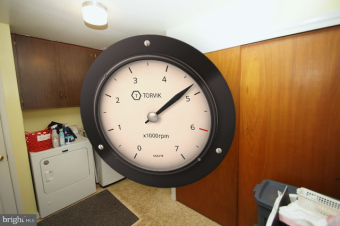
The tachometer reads 4750 rpm
